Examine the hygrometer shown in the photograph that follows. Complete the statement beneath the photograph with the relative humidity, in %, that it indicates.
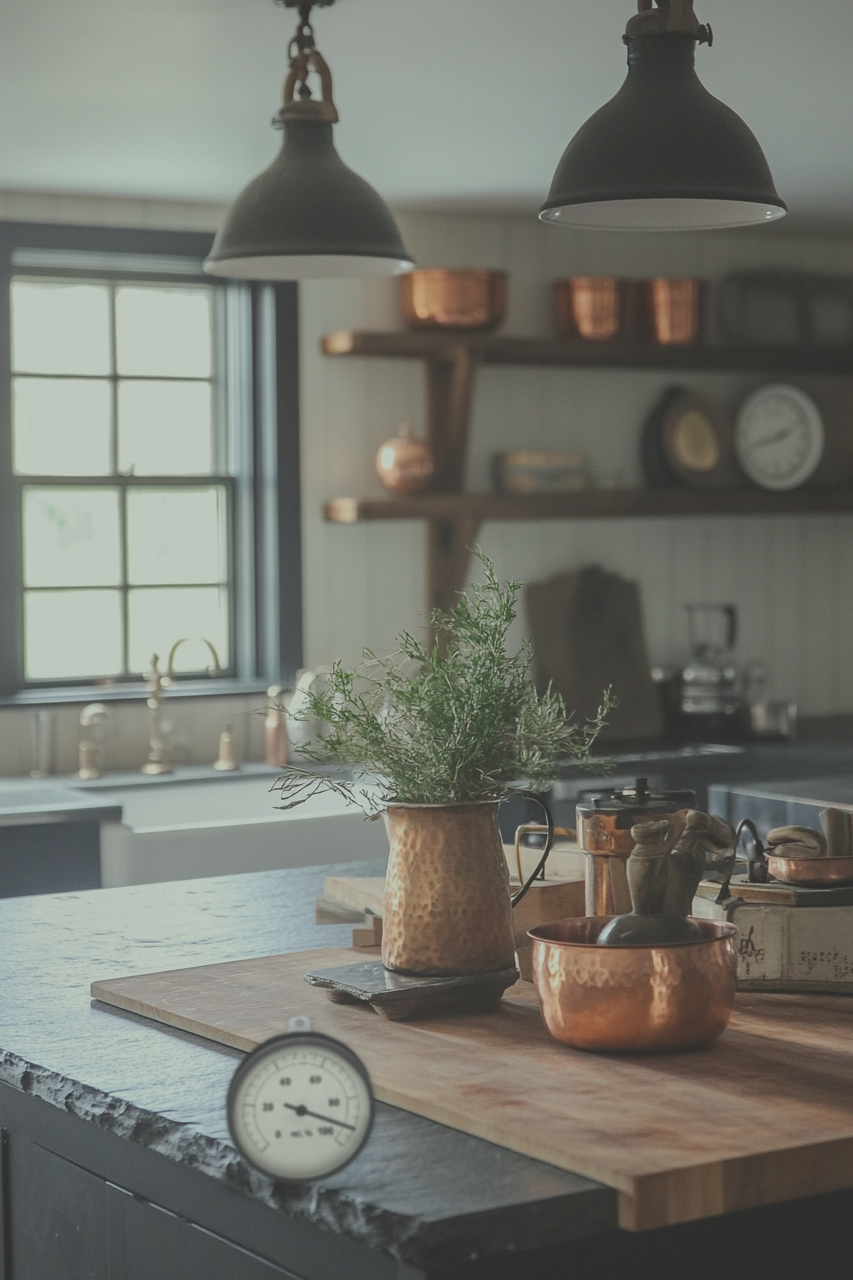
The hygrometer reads 92 %
